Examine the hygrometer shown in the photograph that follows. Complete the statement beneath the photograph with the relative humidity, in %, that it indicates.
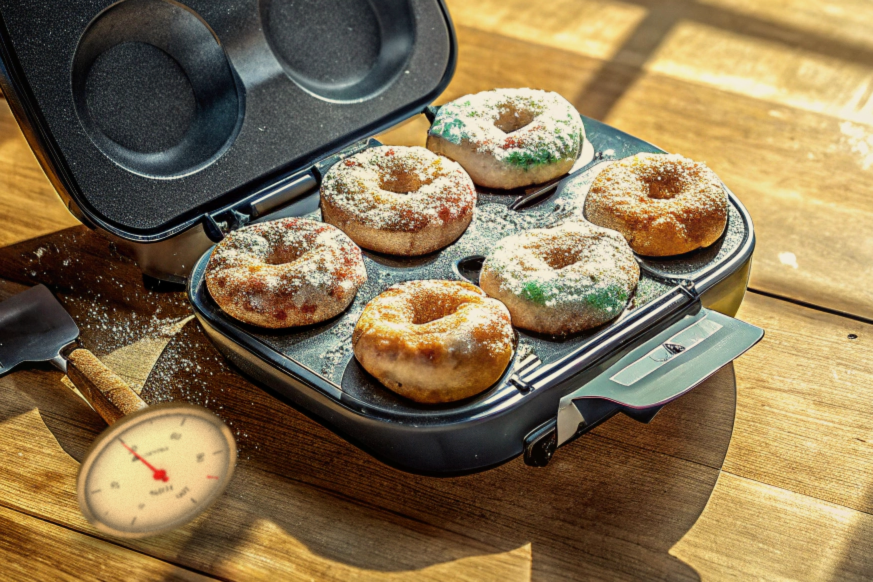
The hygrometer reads 40 %
